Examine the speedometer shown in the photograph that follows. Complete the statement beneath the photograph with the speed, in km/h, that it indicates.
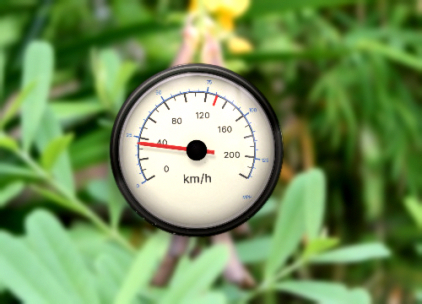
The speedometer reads 35 km/h
